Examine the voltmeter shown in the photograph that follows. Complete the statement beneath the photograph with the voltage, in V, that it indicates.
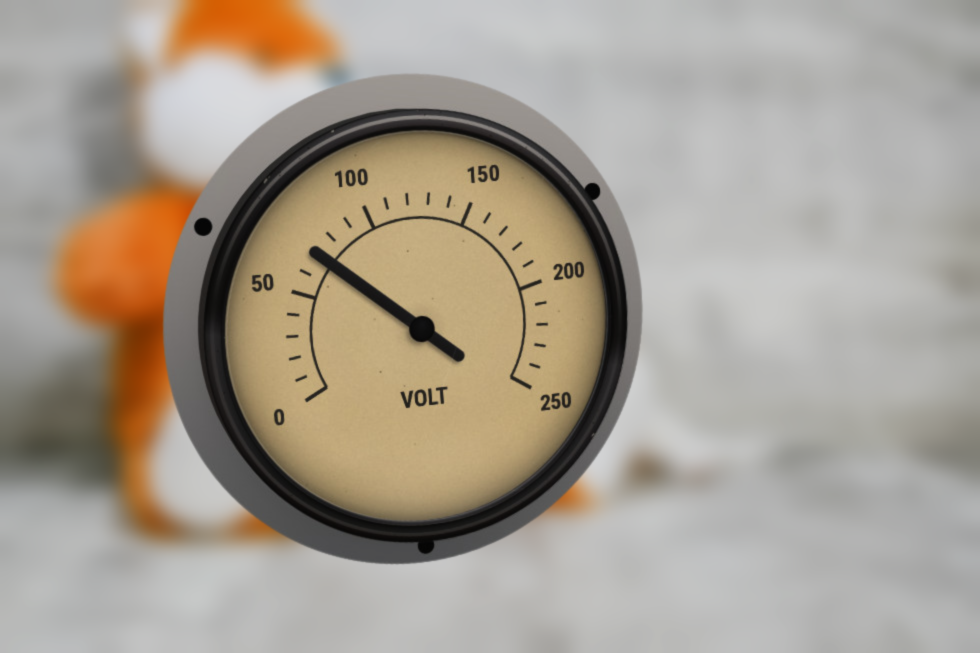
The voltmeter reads 70 V
